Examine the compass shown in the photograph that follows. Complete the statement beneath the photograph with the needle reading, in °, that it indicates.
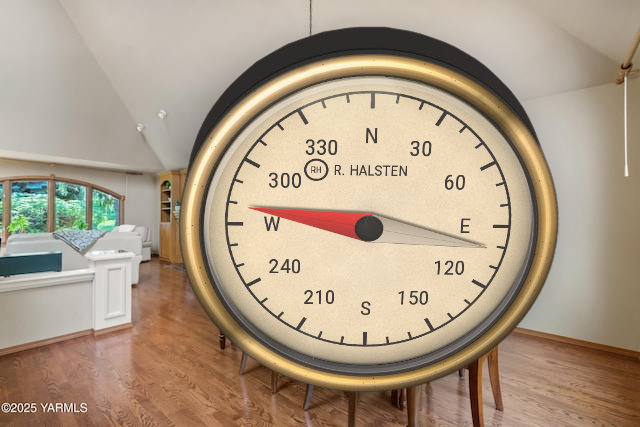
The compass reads 280 °
